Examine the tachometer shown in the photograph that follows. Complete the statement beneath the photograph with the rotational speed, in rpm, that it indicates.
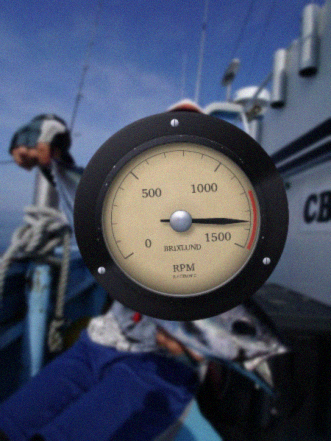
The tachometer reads 1350 rpm
